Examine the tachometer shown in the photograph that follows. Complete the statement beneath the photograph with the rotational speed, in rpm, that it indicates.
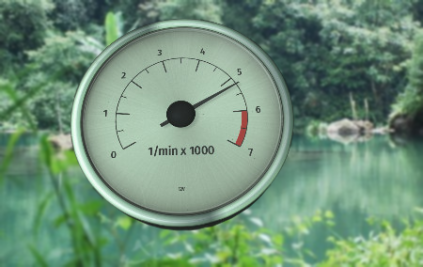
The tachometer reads 5250 rpm
